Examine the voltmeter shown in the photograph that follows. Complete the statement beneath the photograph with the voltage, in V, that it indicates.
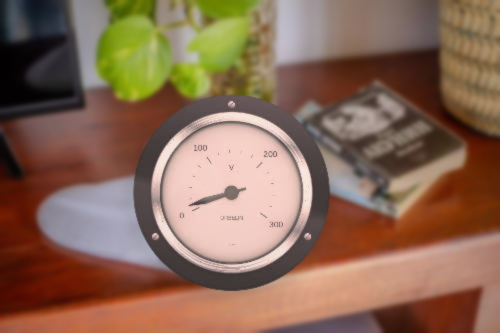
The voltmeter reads 10 V
